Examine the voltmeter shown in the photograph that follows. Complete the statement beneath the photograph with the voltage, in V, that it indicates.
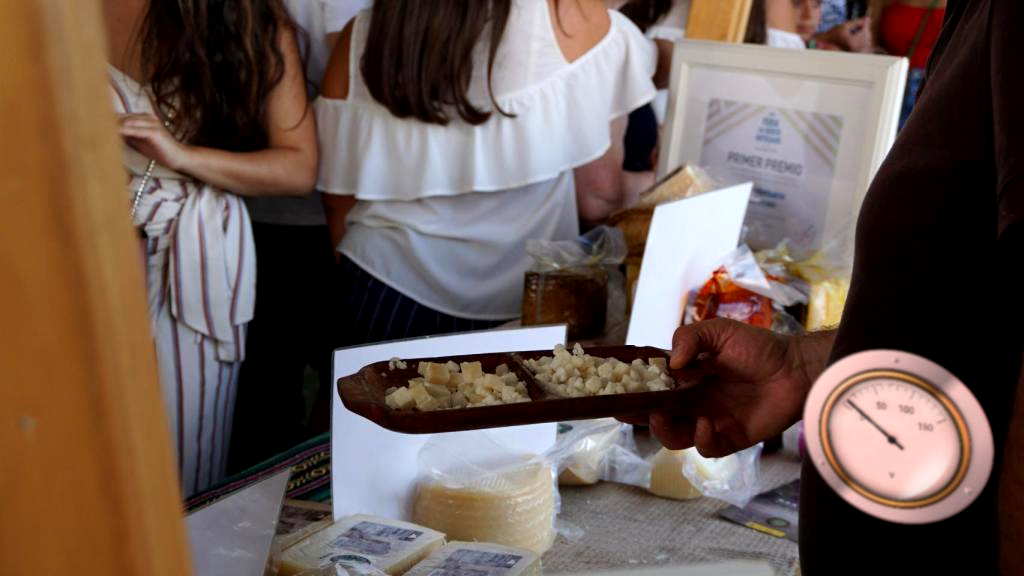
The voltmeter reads 10 V
